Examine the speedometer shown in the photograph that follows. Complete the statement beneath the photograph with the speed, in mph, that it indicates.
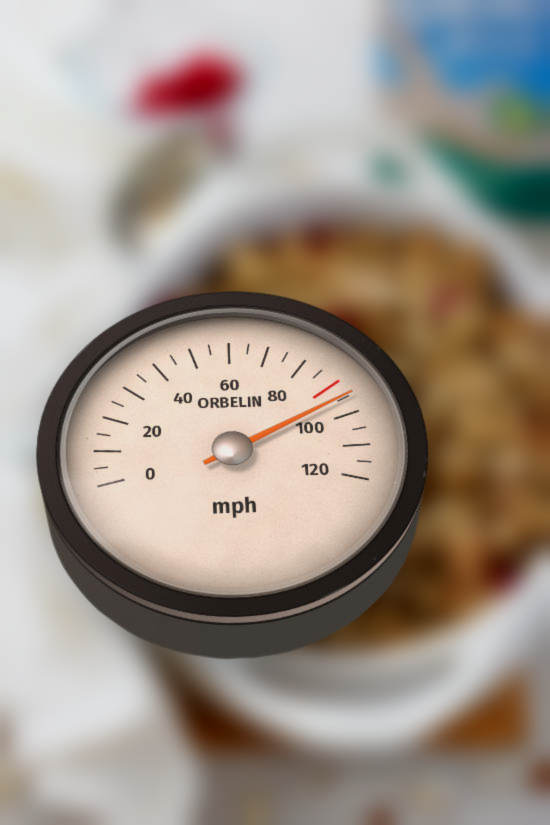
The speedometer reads 95 mph
